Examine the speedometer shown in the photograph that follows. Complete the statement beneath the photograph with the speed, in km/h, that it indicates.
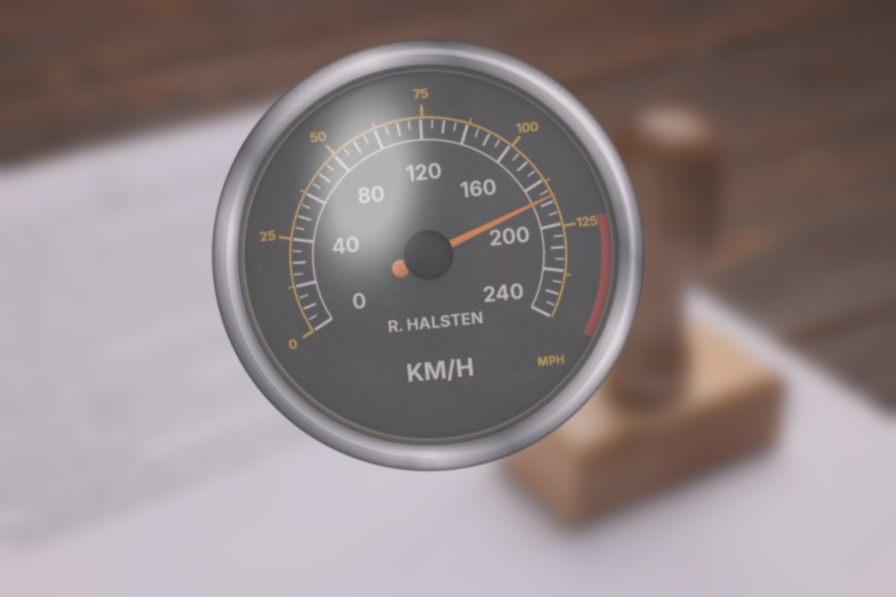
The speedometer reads 187.5 km/h
